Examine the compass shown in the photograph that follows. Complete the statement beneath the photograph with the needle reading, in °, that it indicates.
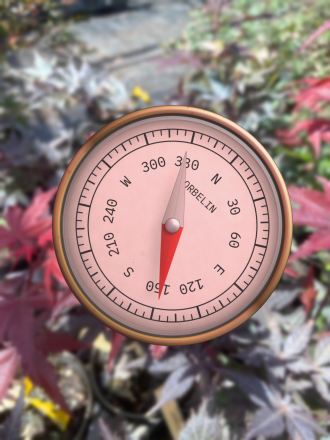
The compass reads 147.5 °
